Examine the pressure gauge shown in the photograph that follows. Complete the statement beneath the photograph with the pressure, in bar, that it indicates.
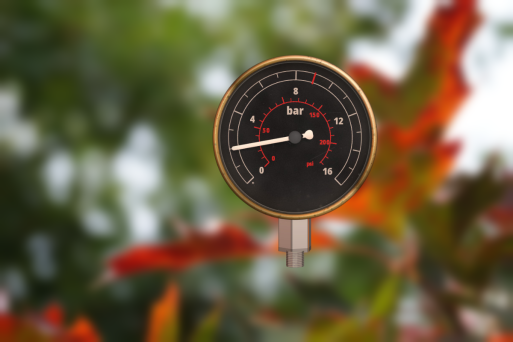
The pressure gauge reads 2 bar
